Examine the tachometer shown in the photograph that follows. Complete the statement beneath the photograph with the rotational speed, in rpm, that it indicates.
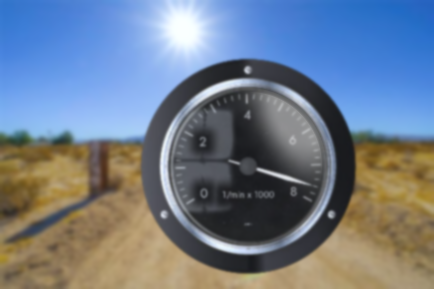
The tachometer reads 7600 rpm
